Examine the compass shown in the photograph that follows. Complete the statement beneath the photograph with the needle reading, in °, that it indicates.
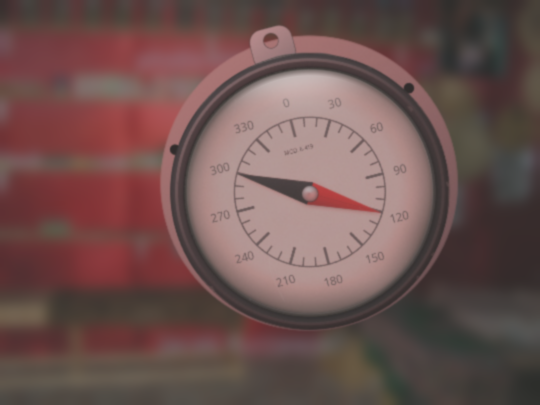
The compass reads 120 °
